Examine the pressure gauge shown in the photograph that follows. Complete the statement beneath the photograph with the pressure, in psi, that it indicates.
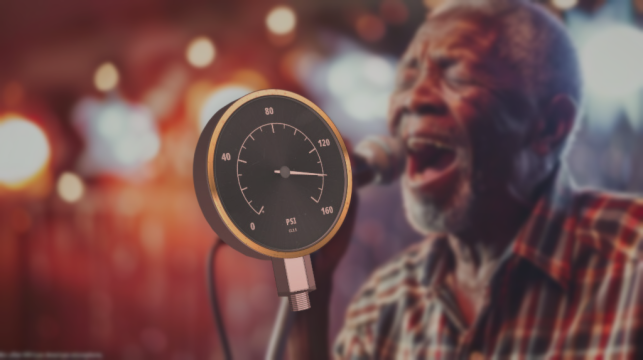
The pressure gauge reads 140 psi
